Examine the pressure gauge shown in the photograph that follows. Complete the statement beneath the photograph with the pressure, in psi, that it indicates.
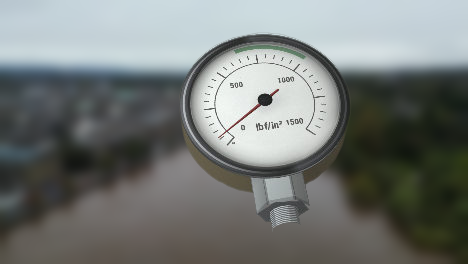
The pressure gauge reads 50 psi
